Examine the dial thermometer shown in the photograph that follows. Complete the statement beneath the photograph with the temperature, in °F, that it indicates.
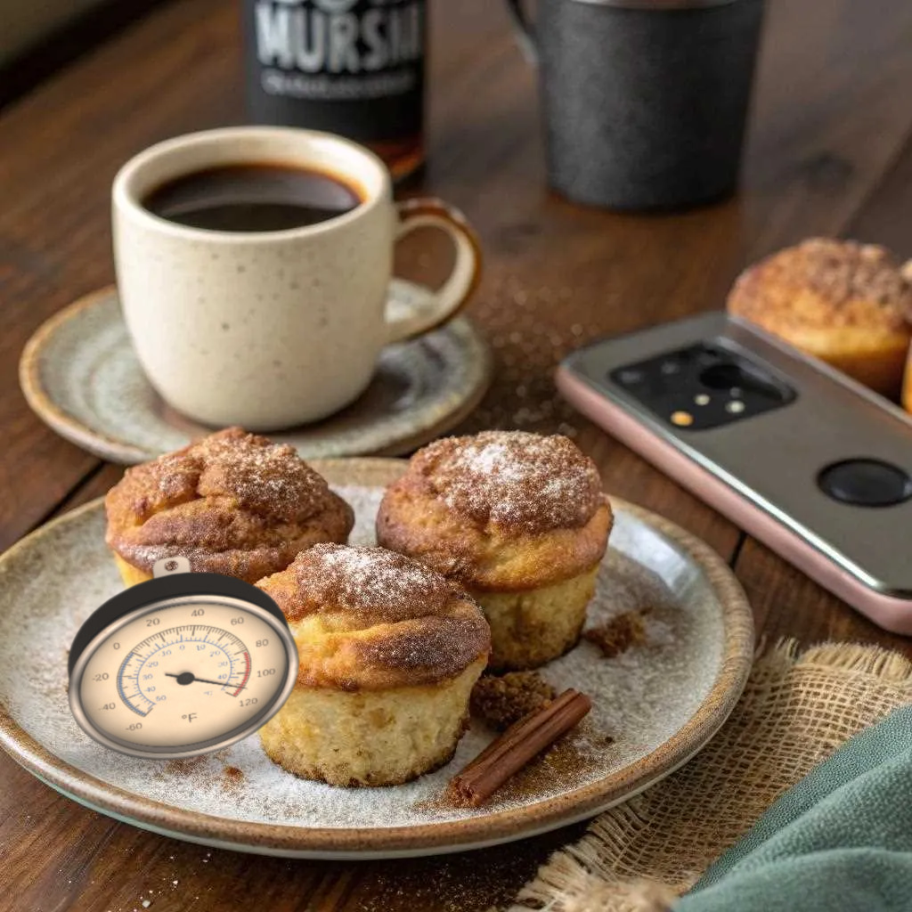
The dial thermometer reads 110 °F
